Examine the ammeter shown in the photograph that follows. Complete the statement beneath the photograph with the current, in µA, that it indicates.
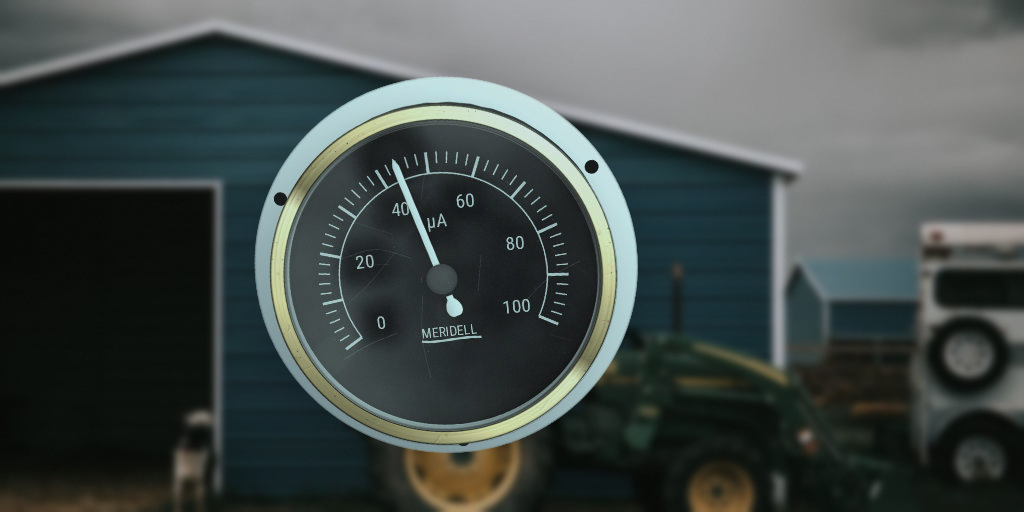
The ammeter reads 44 µA
